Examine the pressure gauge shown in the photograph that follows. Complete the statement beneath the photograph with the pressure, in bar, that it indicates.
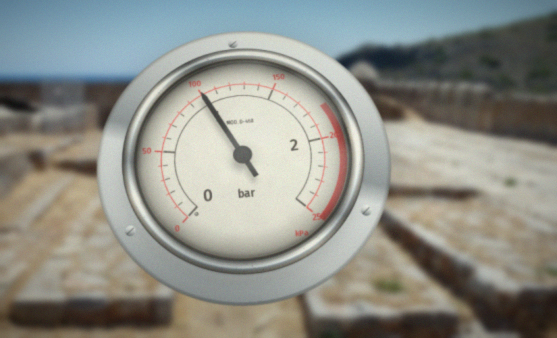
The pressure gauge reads 1 bar
